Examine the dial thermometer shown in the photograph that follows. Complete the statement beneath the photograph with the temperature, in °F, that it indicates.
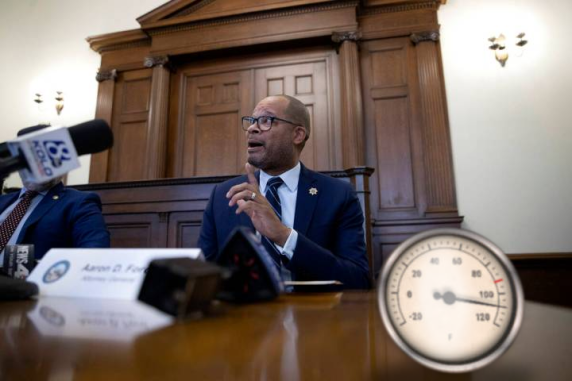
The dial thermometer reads 108 °F
